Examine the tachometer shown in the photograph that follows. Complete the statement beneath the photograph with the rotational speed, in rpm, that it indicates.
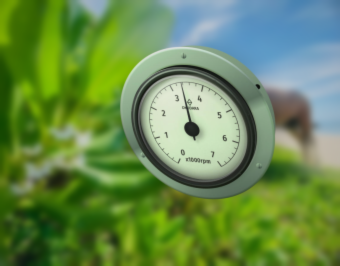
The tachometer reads 3400 rpm
